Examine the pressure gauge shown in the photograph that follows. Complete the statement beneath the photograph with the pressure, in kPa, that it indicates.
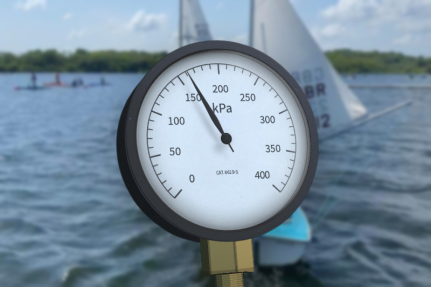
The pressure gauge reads 160 kPa
